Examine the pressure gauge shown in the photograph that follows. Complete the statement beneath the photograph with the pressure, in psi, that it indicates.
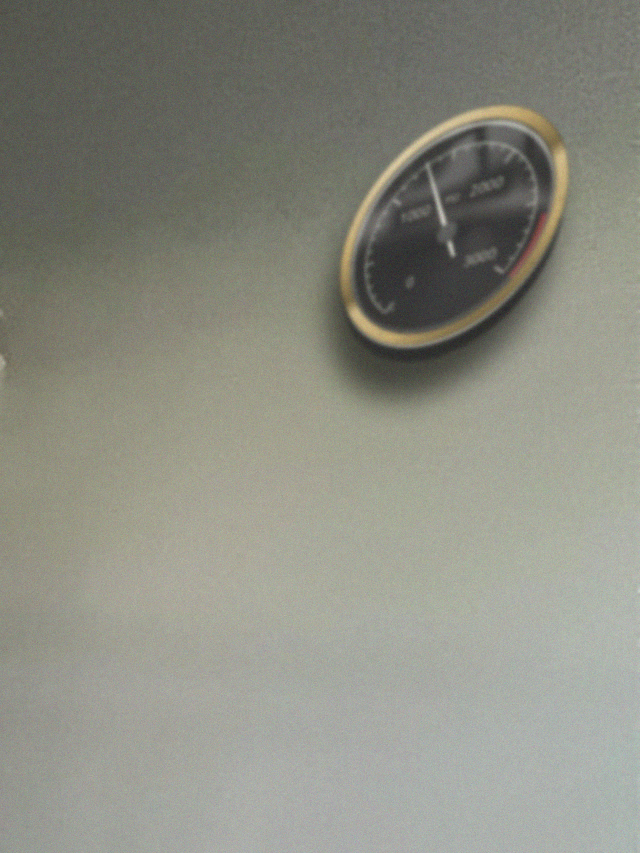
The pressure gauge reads 1300 psi
